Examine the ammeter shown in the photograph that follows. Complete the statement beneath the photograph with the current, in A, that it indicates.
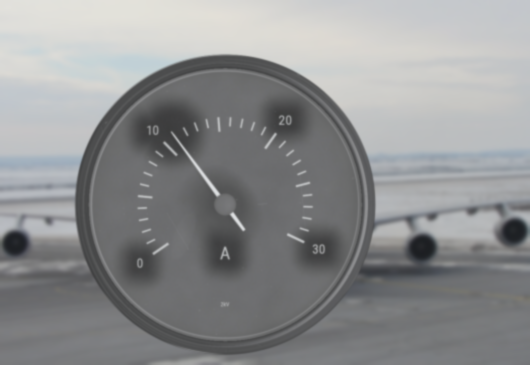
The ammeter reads 11 A
